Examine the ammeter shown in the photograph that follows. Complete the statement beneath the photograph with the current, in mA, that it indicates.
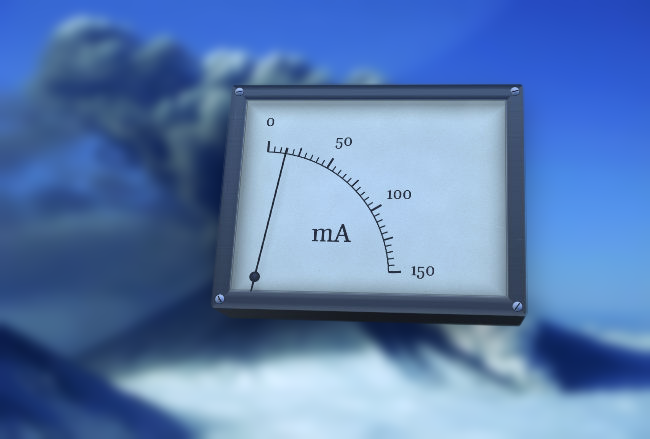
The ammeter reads 15 mA
